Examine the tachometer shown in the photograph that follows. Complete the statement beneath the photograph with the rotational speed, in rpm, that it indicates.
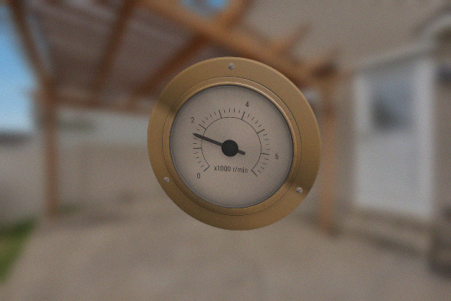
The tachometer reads 1600 rpm
